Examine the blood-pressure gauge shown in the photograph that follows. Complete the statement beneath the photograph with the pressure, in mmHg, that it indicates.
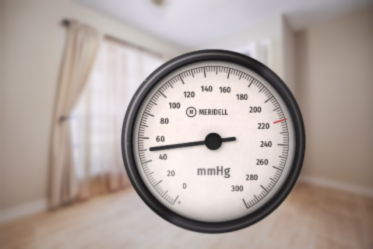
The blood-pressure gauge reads 50 mmHg
